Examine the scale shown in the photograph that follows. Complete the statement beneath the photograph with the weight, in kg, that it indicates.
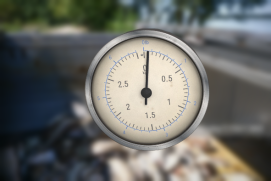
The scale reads 0.05 kg
